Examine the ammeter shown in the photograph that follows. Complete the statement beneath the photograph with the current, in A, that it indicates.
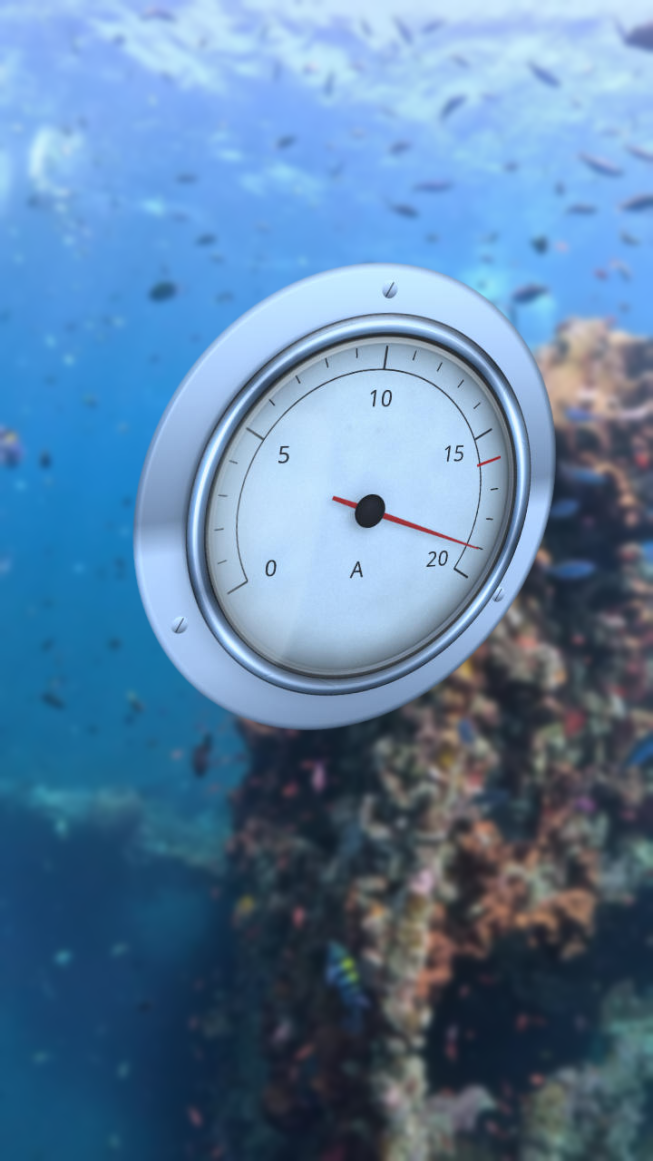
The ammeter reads 19 A
